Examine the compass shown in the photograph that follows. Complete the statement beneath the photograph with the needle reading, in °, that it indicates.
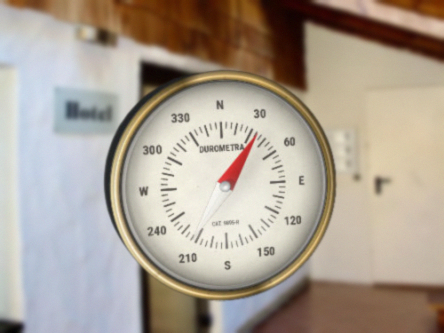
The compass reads 35 °
